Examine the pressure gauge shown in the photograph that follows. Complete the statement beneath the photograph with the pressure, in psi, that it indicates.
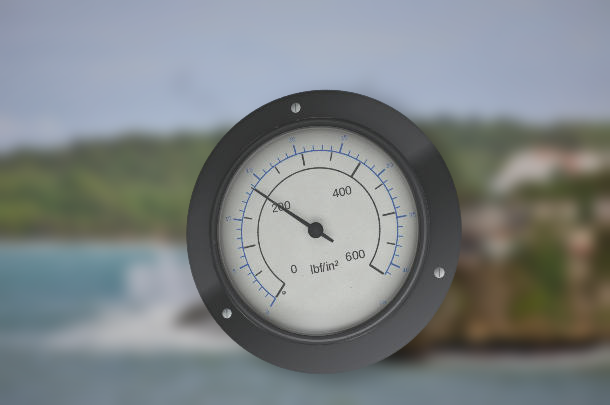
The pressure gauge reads 200 psi
